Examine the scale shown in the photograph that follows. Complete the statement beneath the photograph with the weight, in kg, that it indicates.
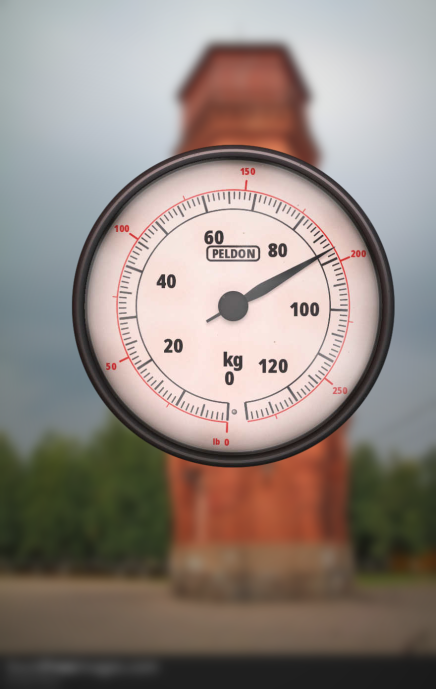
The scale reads 88 kg
